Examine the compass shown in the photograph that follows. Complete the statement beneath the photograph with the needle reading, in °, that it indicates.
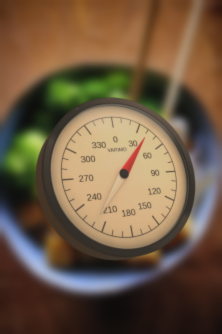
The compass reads 40 °
